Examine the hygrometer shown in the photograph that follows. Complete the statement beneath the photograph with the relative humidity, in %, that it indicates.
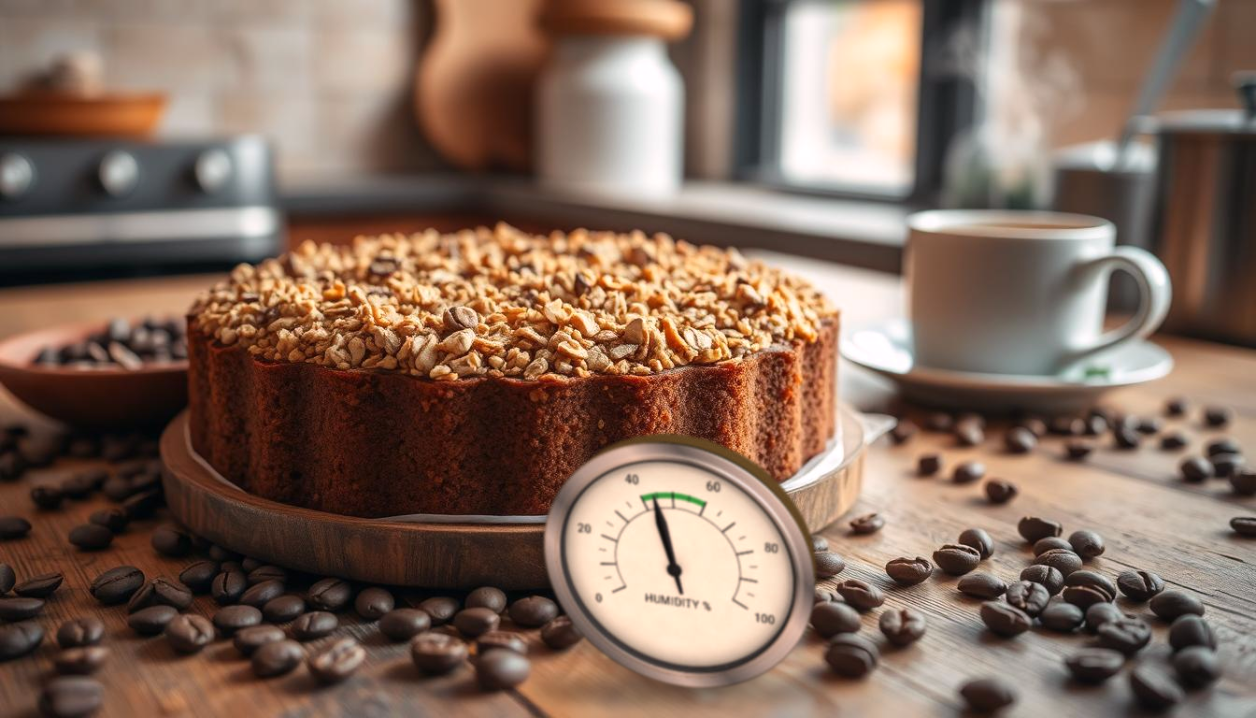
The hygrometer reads 45 %
